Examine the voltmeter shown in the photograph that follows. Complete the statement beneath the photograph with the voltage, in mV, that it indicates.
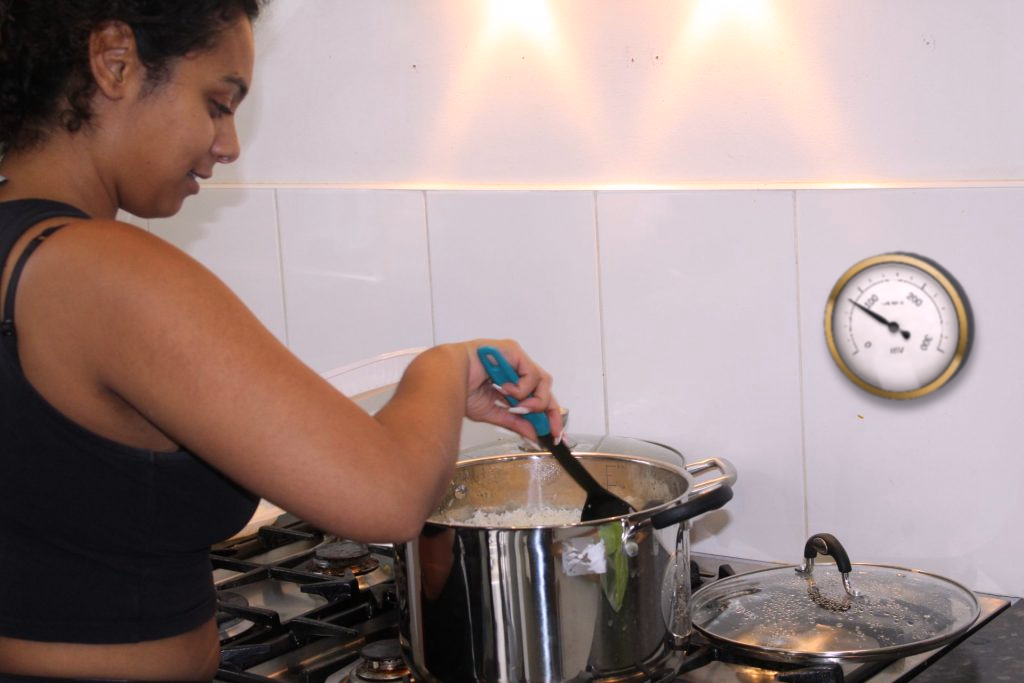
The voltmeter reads 80 mV
